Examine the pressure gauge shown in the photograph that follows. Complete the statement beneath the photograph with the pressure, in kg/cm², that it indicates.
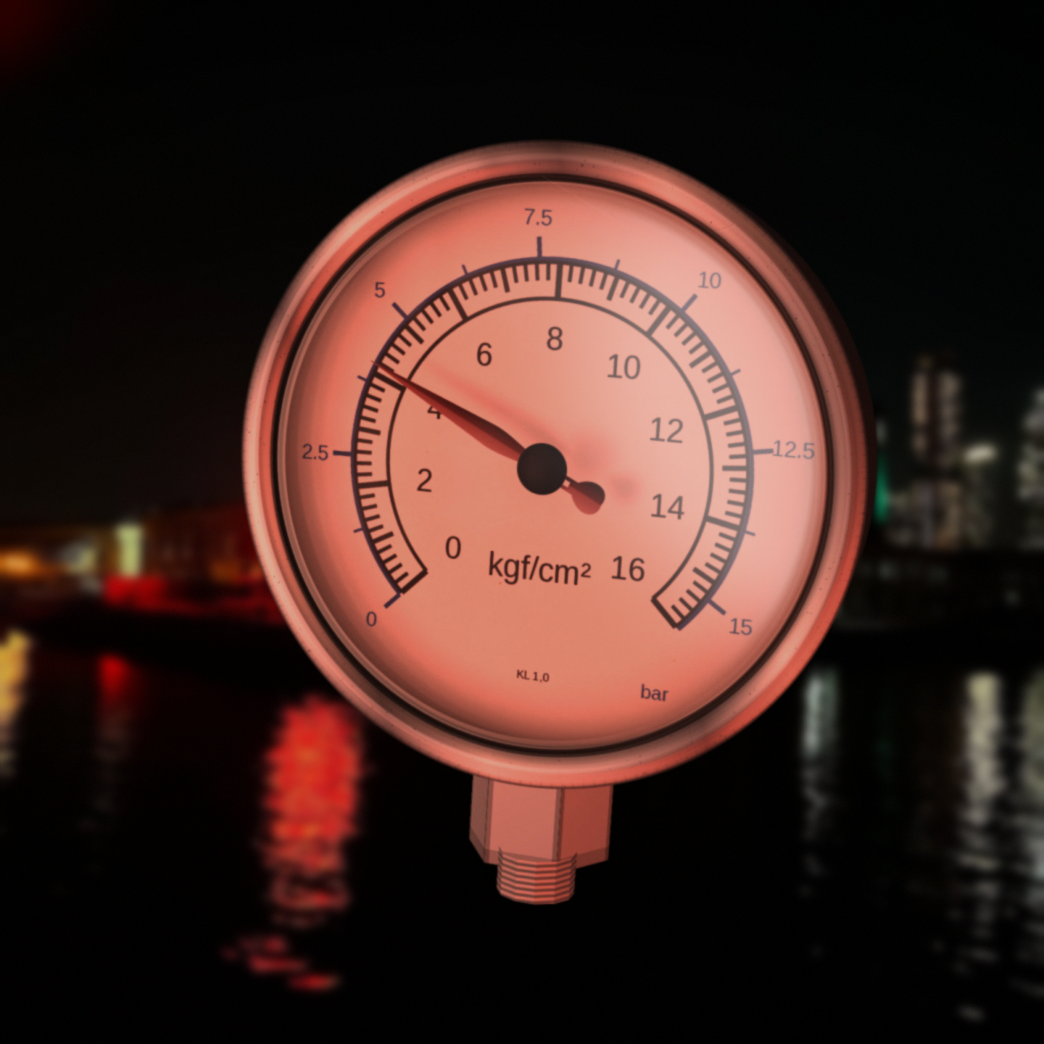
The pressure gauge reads 4.2 kg/cm²
